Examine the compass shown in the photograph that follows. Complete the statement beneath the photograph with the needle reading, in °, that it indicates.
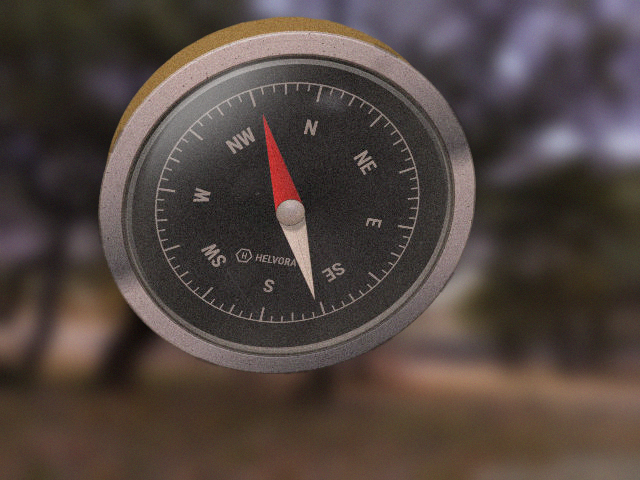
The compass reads 332.5 °
